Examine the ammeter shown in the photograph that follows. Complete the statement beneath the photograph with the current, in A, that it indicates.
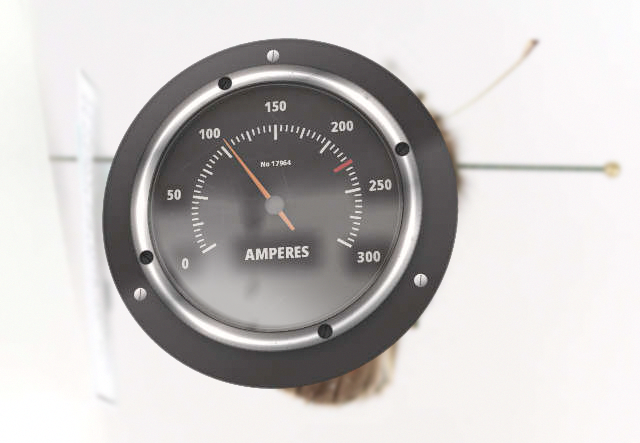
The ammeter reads 105 A
